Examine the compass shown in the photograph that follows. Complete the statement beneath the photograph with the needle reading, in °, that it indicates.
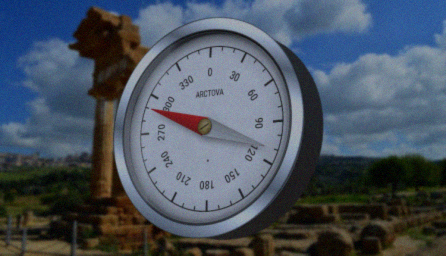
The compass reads 290 °
